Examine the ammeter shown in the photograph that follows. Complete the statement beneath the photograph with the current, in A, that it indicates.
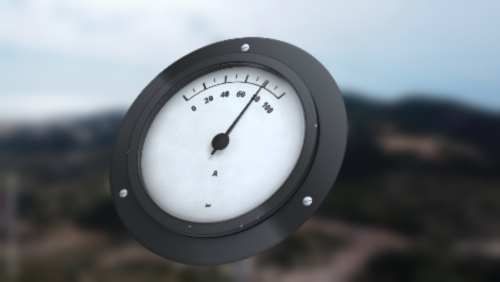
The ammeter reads 80 A
